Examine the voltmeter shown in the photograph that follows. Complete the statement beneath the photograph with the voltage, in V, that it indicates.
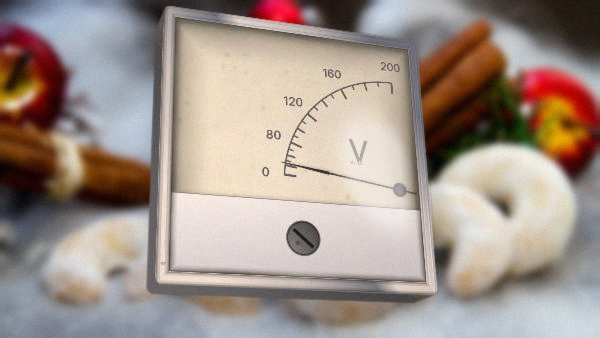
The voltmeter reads 40 V
